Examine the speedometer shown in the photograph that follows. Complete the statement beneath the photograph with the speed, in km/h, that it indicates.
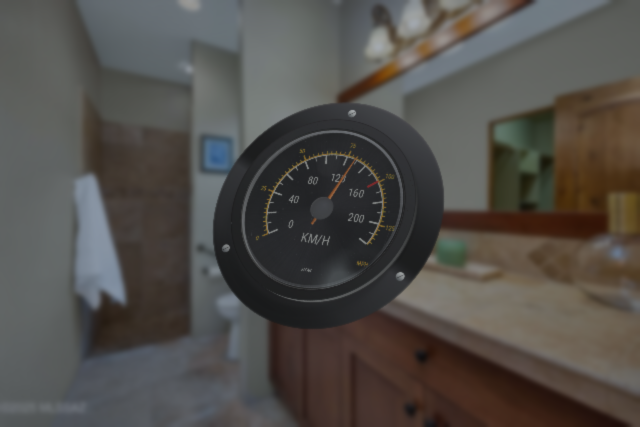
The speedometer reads 130 km/h
